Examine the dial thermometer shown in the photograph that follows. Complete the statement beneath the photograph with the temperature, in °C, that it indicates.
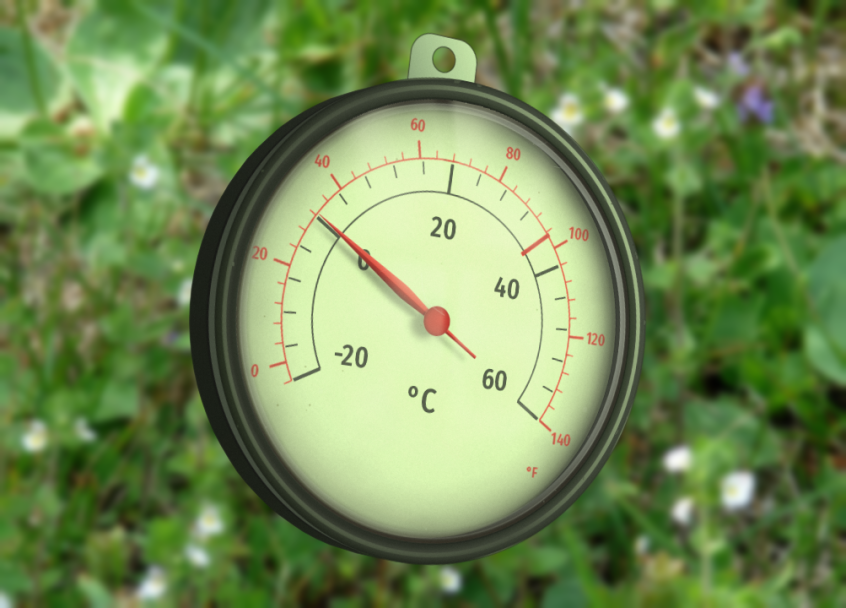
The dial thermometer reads 0 °C
